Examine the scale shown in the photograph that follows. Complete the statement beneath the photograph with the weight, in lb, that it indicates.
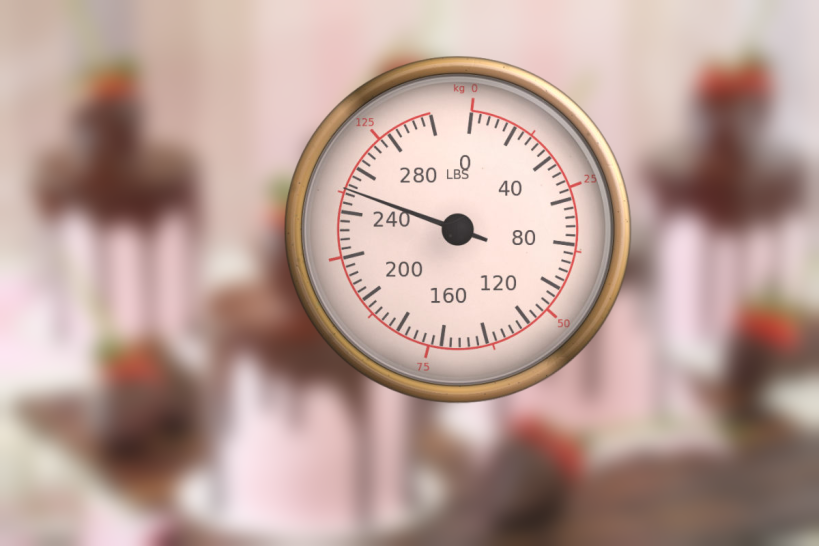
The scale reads 250 lb
